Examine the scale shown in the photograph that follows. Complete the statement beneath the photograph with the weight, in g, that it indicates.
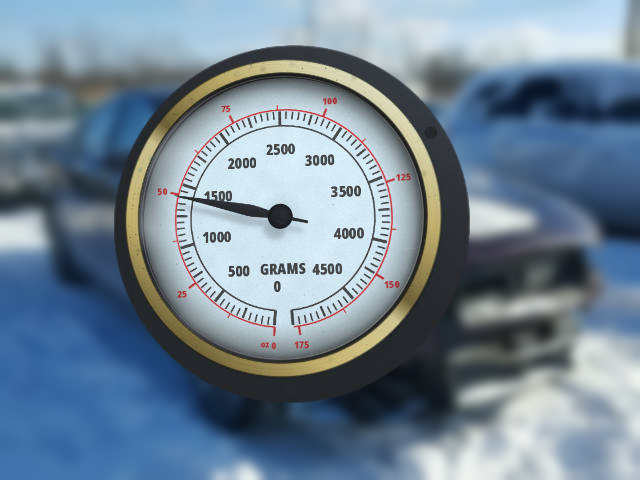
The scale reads 1400 g
